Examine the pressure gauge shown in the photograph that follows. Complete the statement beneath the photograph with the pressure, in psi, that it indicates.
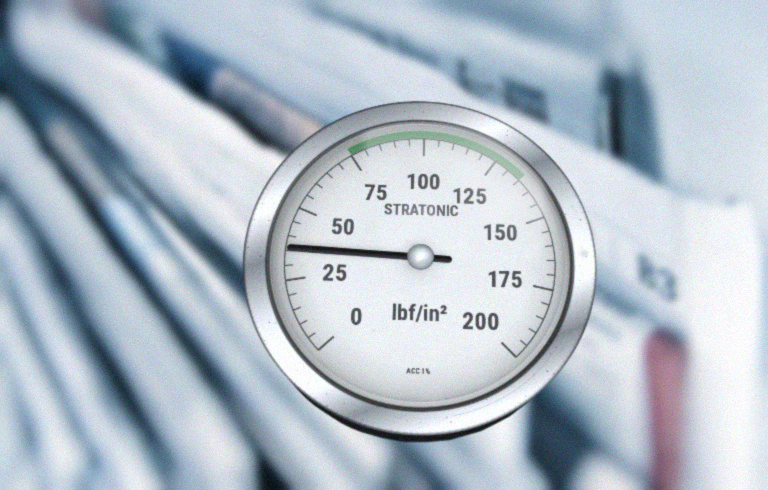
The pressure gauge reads 35 psi
